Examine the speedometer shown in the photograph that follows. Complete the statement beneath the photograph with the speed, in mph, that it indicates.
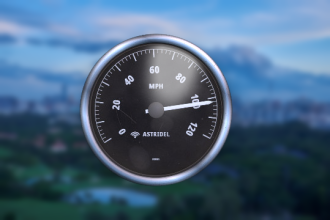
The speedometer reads 102 mph
